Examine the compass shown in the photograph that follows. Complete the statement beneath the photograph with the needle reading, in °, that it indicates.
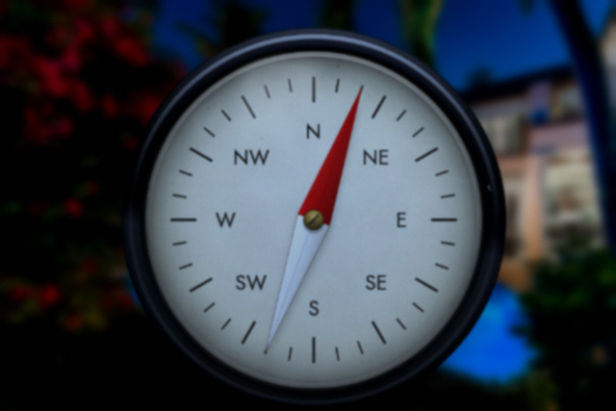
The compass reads 20 °
